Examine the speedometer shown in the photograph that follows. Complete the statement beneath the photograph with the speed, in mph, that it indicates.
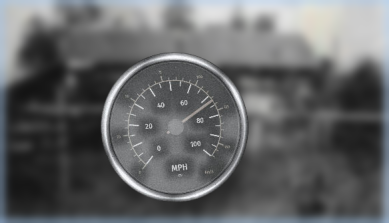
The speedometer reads 72.5 mph
